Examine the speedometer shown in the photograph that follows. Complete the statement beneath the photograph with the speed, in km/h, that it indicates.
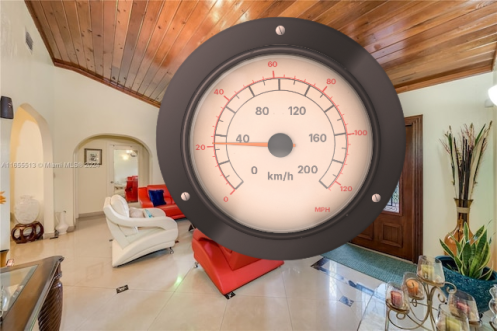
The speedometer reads 35 km/h
